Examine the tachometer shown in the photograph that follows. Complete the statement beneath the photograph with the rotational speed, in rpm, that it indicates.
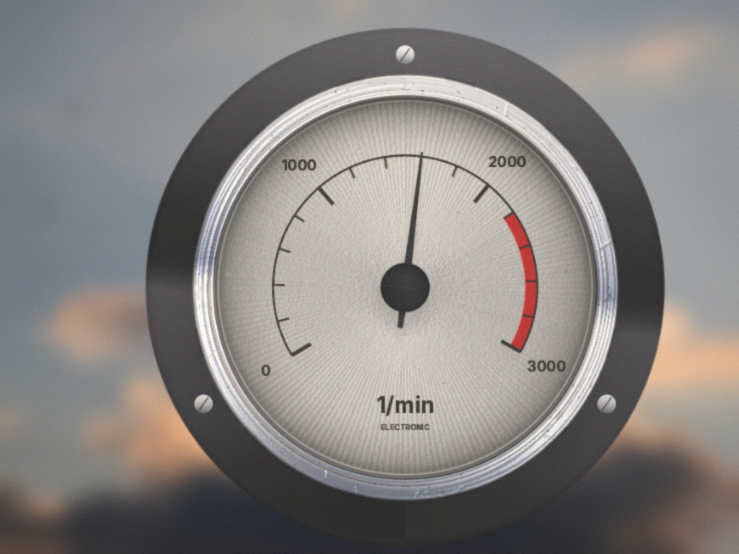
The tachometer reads 1600 rpm
